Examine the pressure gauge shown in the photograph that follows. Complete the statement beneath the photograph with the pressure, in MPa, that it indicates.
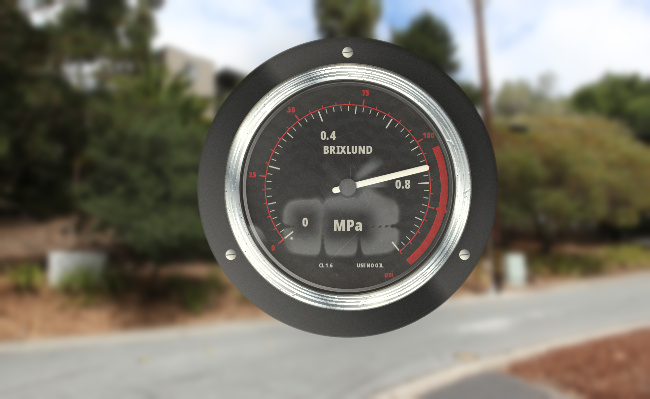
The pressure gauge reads 0.76 MPa
